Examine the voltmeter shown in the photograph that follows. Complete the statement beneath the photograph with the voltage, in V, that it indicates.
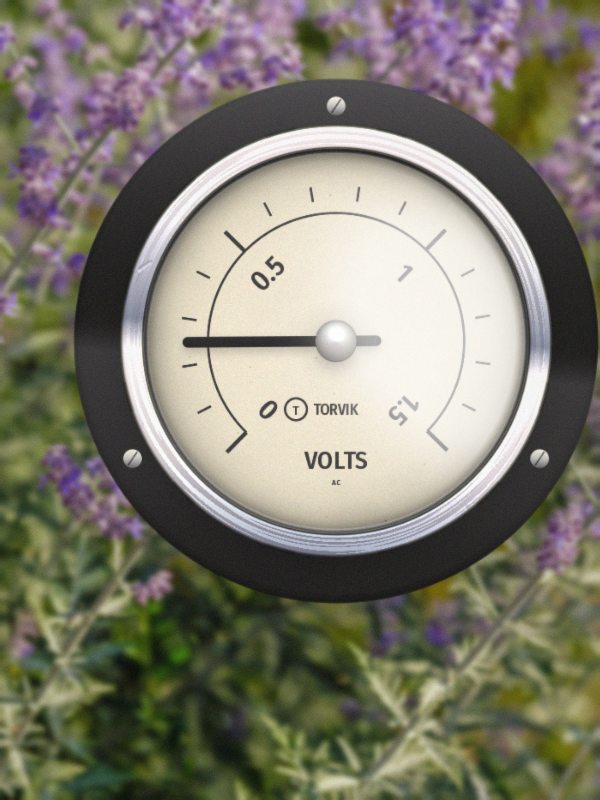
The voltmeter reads 0.25 V
